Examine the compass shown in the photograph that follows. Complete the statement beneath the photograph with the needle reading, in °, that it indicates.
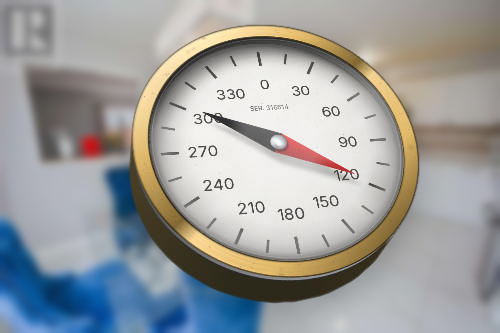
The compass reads 120 °
